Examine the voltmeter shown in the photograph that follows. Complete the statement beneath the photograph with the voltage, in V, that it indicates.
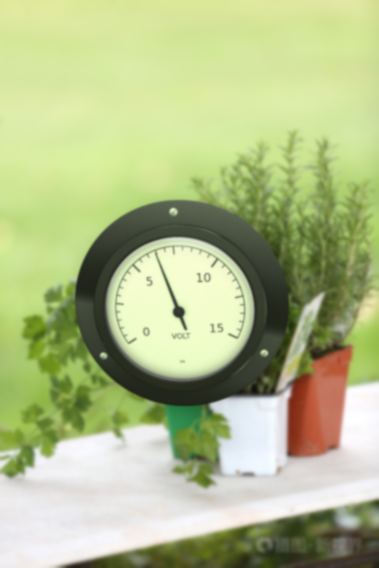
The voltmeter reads 6.5 V
